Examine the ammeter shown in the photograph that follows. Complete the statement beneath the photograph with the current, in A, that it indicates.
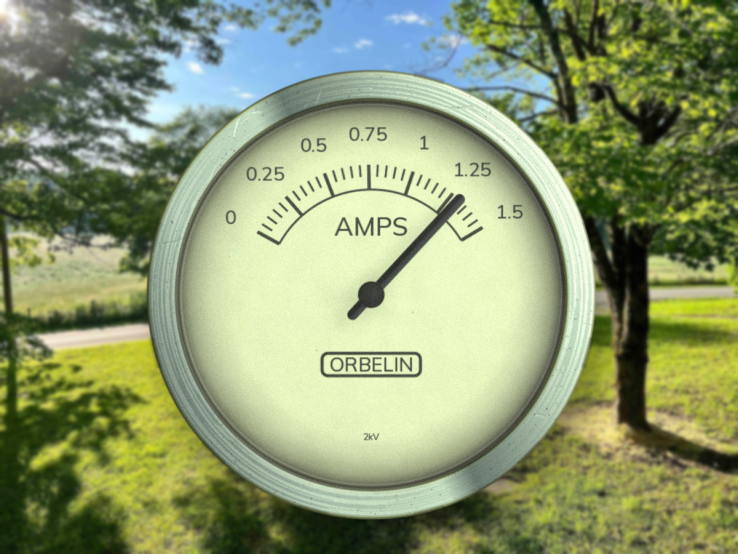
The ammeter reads 1.3 A
